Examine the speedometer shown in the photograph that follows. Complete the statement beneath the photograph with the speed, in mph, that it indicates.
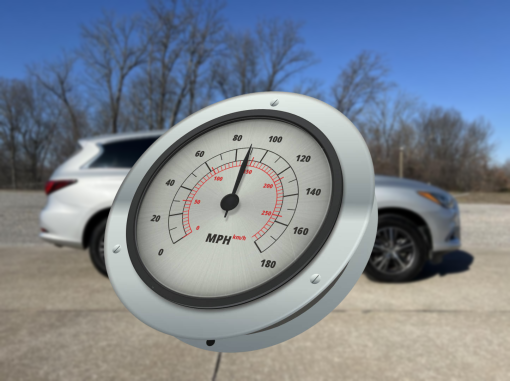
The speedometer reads 90 mph
